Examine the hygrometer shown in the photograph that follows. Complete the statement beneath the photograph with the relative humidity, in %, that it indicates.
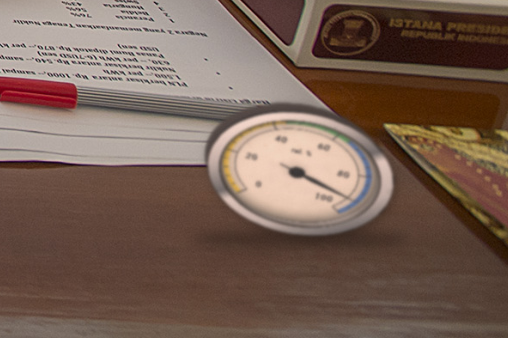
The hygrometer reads 92 %
